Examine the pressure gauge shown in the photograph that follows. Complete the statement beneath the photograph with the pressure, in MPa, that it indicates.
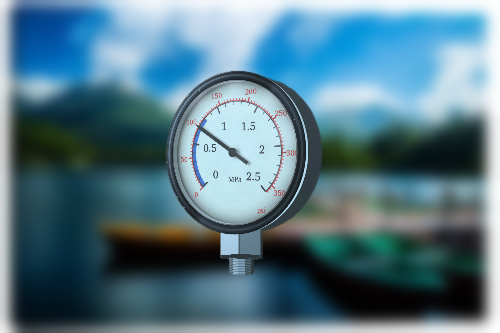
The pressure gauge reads 0.7 MPa
